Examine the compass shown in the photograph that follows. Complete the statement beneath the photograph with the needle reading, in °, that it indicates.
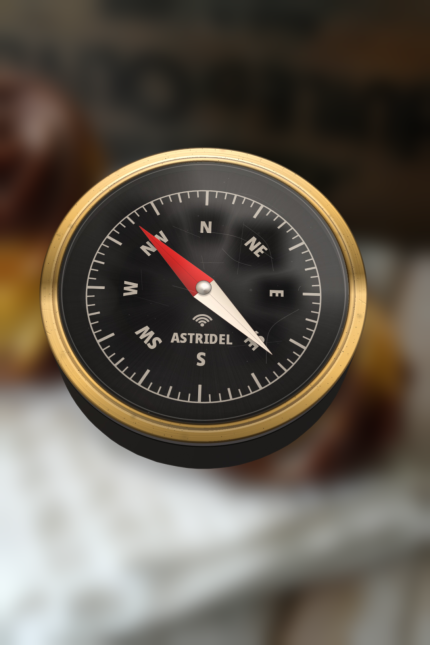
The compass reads 315 °
